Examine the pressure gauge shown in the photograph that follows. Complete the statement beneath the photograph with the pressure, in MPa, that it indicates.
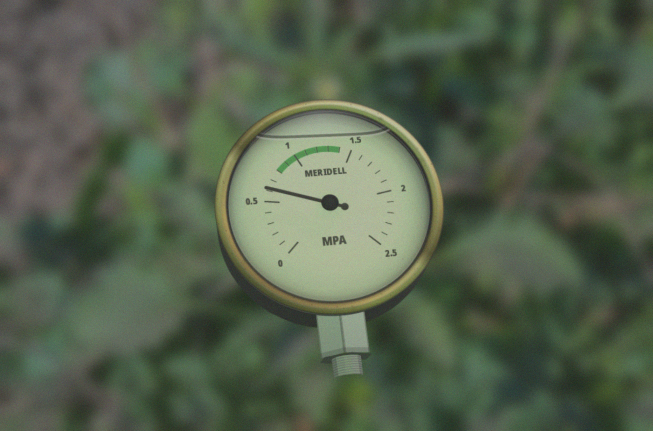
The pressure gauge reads 0.6 MPa
